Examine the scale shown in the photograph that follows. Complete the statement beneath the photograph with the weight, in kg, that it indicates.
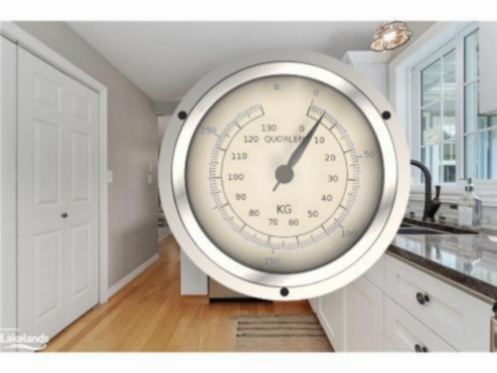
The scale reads 5 kg
